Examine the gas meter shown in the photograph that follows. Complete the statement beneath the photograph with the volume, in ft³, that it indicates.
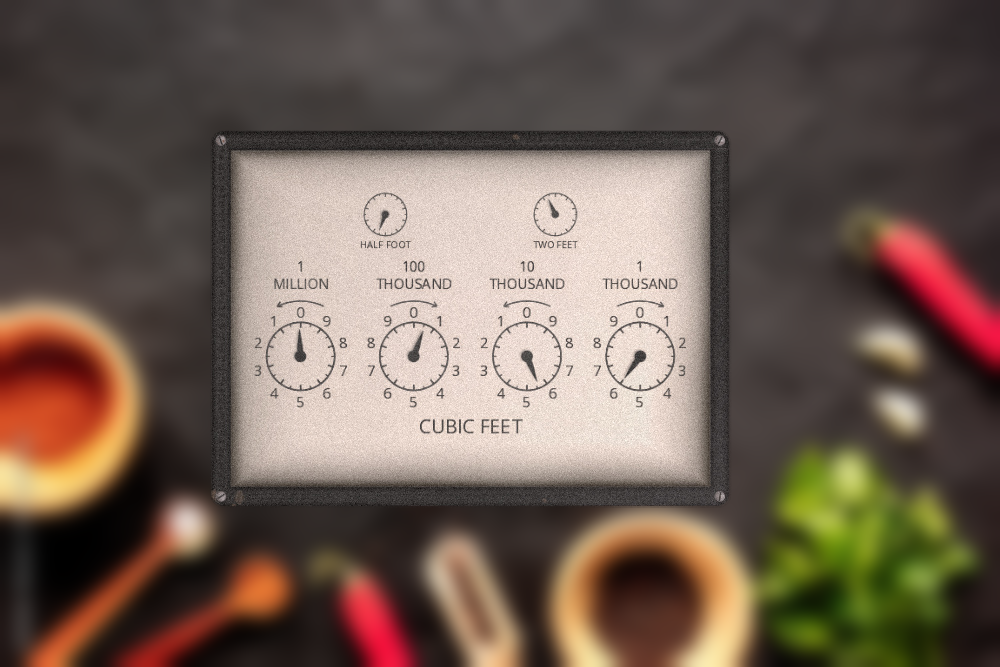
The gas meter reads 5600 ft³
